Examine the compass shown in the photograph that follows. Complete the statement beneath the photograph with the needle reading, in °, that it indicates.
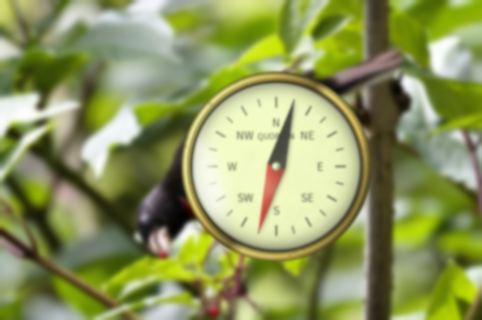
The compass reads 195 °
